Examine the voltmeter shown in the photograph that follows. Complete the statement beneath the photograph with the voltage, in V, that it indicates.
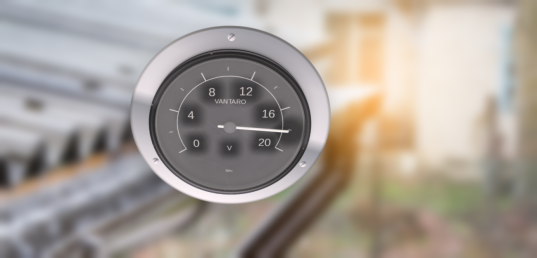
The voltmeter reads 18 V
